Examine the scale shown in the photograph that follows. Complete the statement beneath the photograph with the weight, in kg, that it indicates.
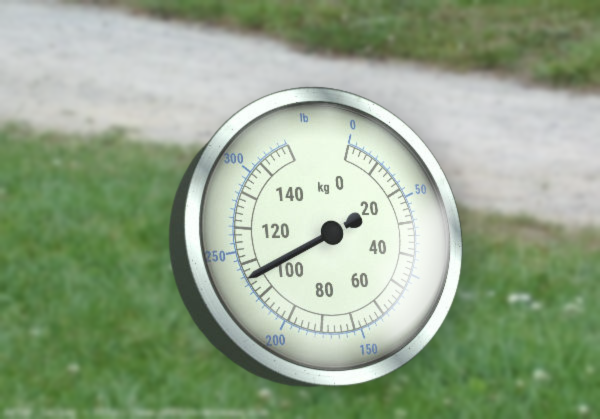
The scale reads 106 kg
